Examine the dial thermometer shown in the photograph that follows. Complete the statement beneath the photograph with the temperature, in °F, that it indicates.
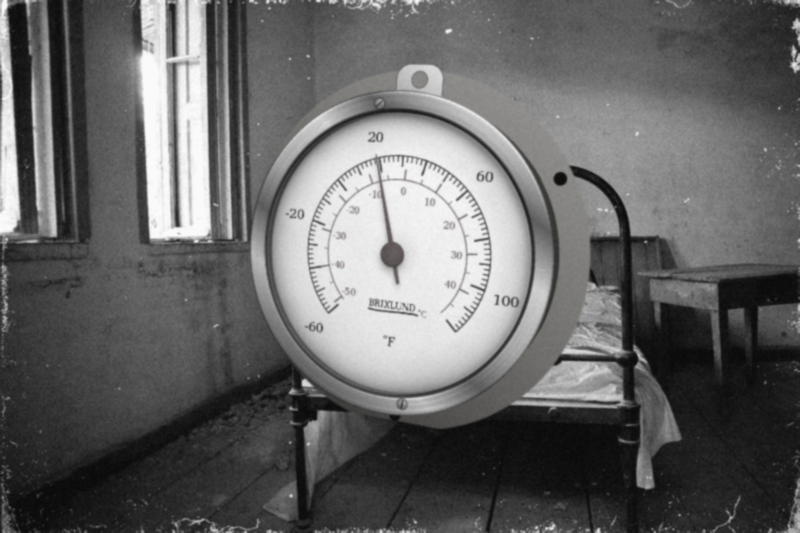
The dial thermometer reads 20 °F
